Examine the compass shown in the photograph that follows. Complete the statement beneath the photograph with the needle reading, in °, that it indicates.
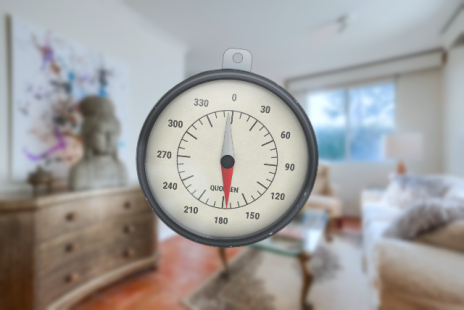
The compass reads 175 °
